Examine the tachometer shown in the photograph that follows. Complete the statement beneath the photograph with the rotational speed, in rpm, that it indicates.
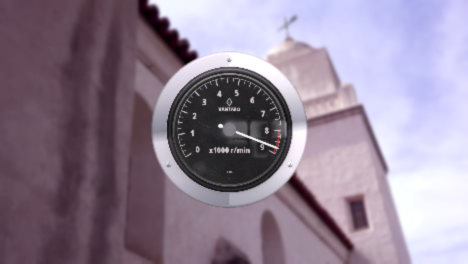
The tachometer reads 8750 rpm
